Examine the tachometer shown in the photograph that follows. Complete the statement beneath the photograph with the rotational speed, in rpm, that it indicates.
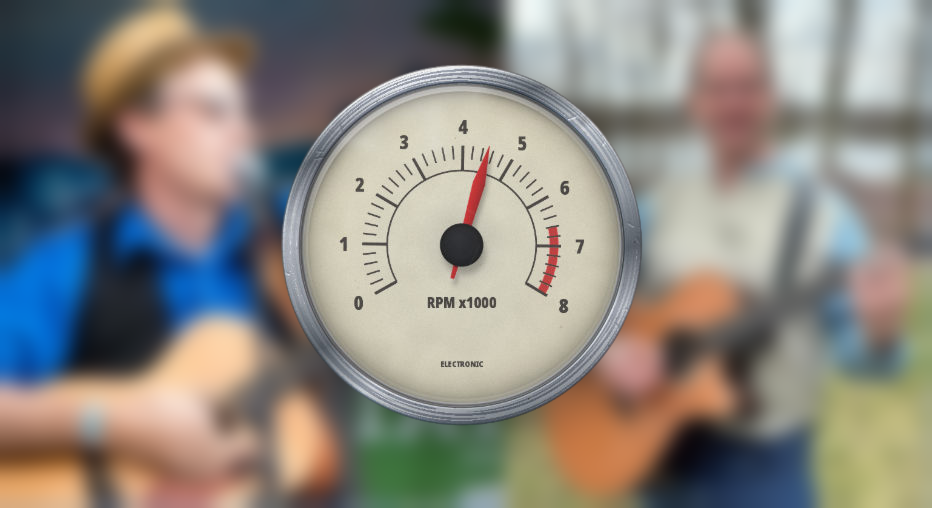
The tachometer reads 4500 rpm
